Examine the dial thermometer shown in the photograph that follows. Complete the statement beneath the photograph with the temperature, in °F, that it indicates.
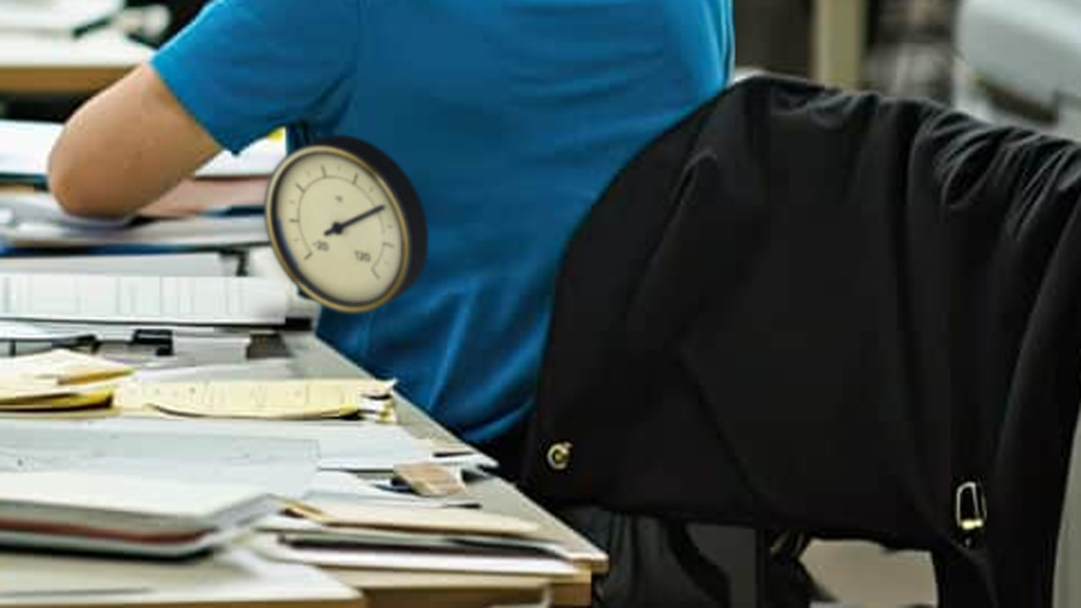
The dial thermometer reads 80 °F
